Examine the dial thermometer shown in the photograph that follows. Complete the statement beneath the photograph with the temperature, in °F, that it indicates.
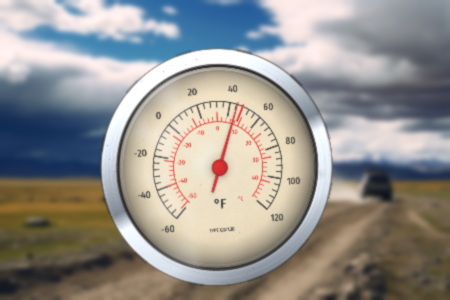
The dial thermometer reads 44 °F
